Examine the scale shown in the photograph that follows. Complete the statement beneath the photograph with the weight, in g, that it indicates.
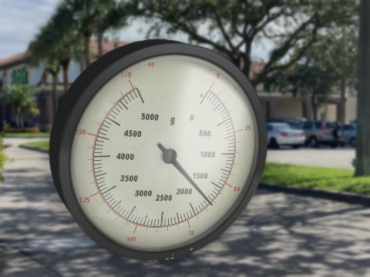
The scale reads 1750 g
